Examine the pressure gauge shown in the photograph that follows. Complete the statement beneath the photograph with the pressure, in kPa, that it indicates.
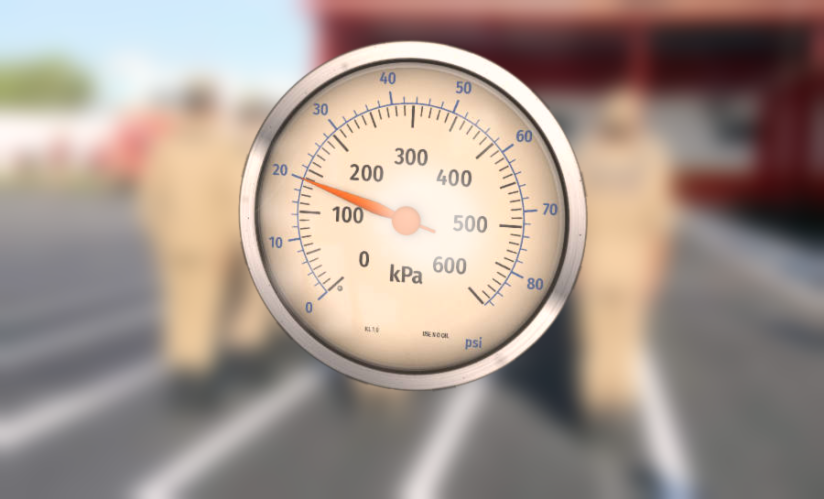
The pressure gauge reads 140 kPa
